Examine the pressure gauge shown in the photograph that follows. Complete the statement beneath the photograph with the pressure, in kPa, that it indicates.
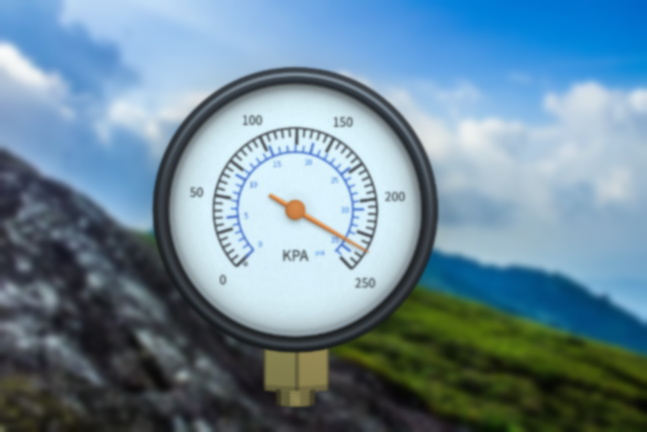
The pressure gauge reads 235 kPa
